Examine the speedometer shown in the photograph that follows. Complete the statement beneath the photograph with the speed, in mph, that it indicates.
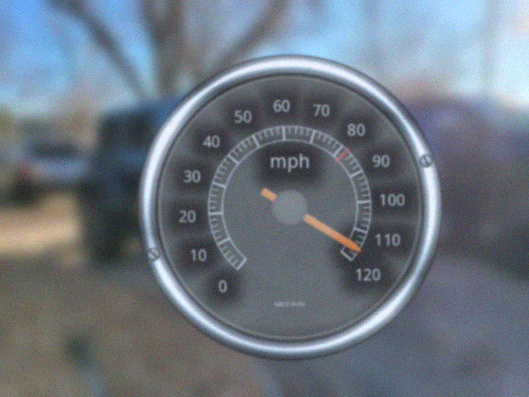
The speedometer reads 116 mph
